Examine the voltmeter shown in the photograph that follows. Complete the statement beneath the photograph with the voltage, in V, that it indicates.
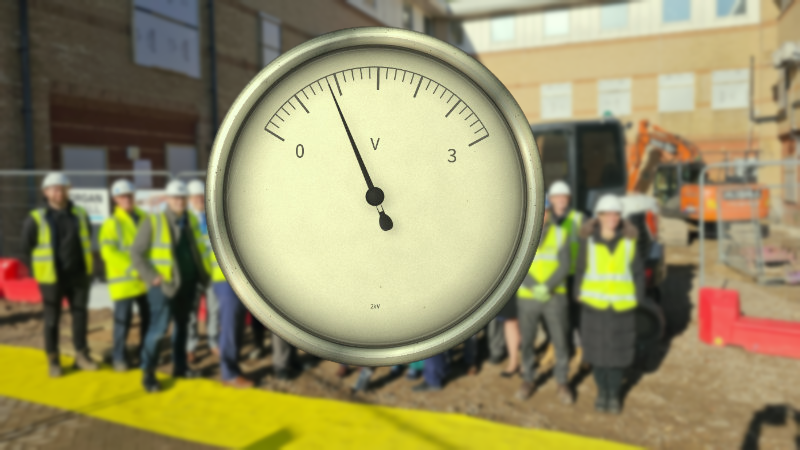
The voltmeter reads 0.9 V
